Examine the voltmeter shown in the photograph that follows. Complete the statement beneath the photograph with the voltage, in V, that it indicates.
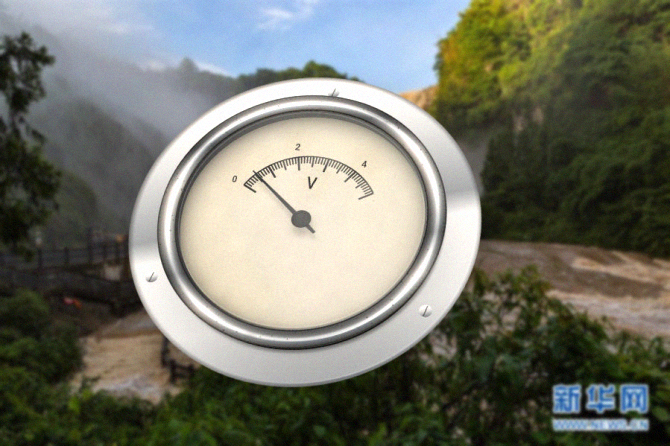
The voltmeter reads 0.5 V
